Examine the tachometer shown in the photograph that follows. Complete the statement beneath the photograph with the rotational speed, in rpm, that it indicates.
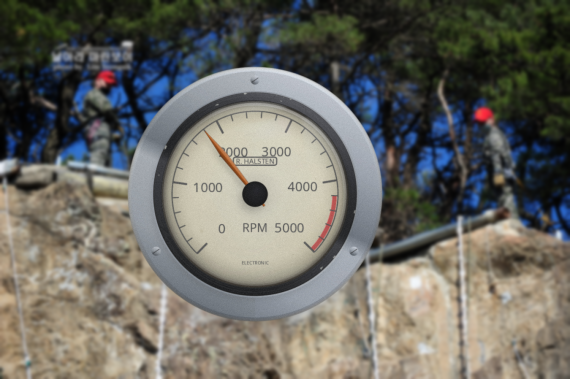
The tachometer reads 1800 rpm
